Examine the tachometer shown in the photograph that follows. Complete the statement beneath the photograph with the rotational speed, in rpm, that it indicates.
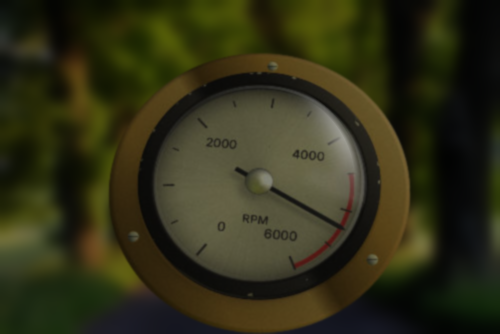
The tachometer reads 5250 rpm
